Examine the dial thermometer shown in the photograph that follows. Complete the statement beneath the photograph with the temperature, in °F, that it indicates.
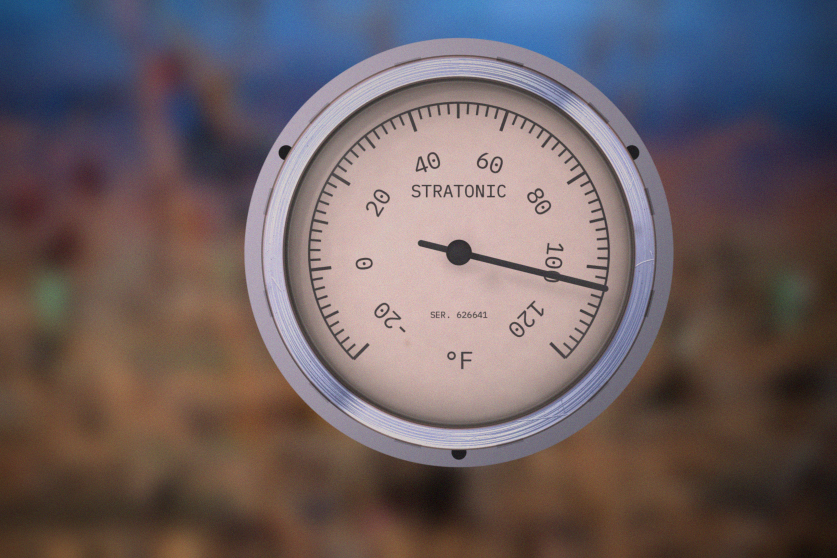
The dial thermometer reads 104 °F
